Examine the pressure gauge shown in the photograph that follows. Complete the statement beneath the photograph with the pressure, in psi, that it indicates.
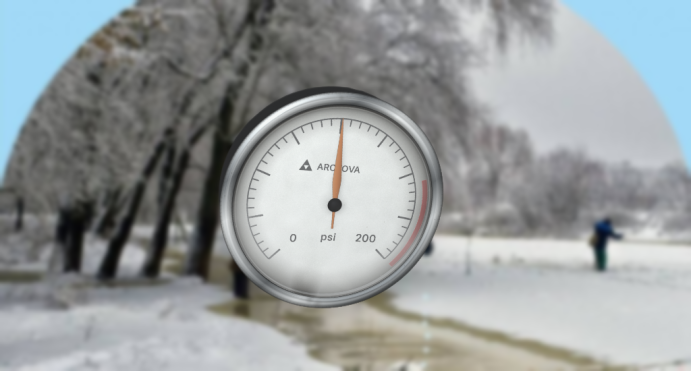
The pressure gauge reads 100 psi
